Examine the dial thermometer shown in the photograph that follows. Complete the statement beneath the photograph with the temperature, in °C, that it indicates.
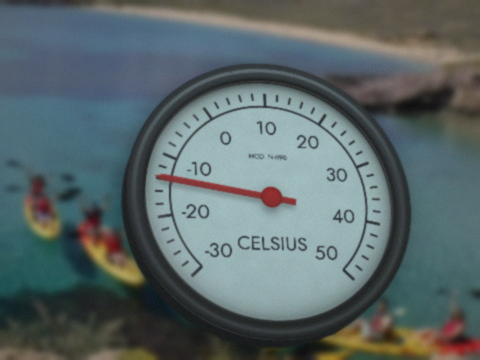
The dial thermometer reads -14 °C
